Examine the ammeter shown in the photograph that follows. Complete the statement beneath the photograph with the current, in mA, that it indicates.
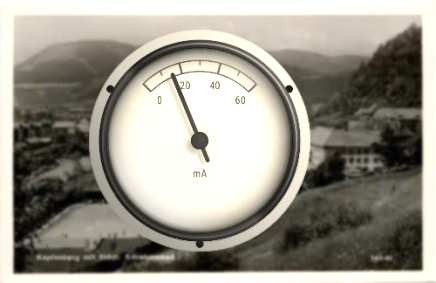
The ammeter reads 15 mA
